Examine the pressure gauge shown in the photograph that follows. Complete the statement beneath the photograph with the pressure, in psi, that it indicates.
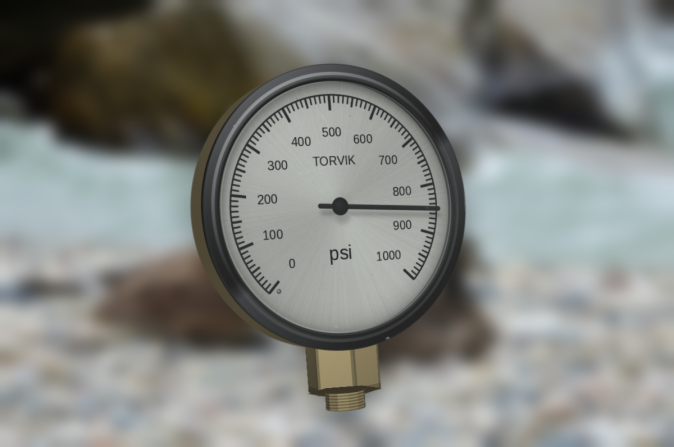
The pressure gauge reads 850 psi
